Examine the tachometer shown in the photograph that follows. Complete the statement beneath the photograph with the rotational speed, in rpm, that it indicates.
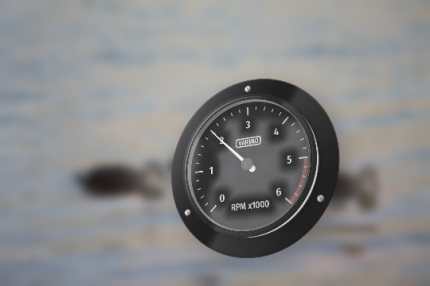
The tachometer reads 2000 rpm
